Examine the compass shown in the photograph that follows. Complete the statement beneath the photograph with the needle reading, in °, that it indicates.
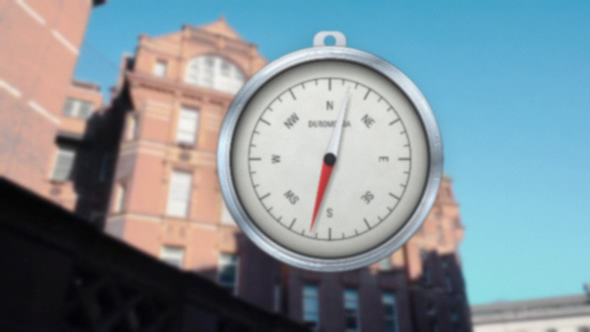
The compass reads 195 °
